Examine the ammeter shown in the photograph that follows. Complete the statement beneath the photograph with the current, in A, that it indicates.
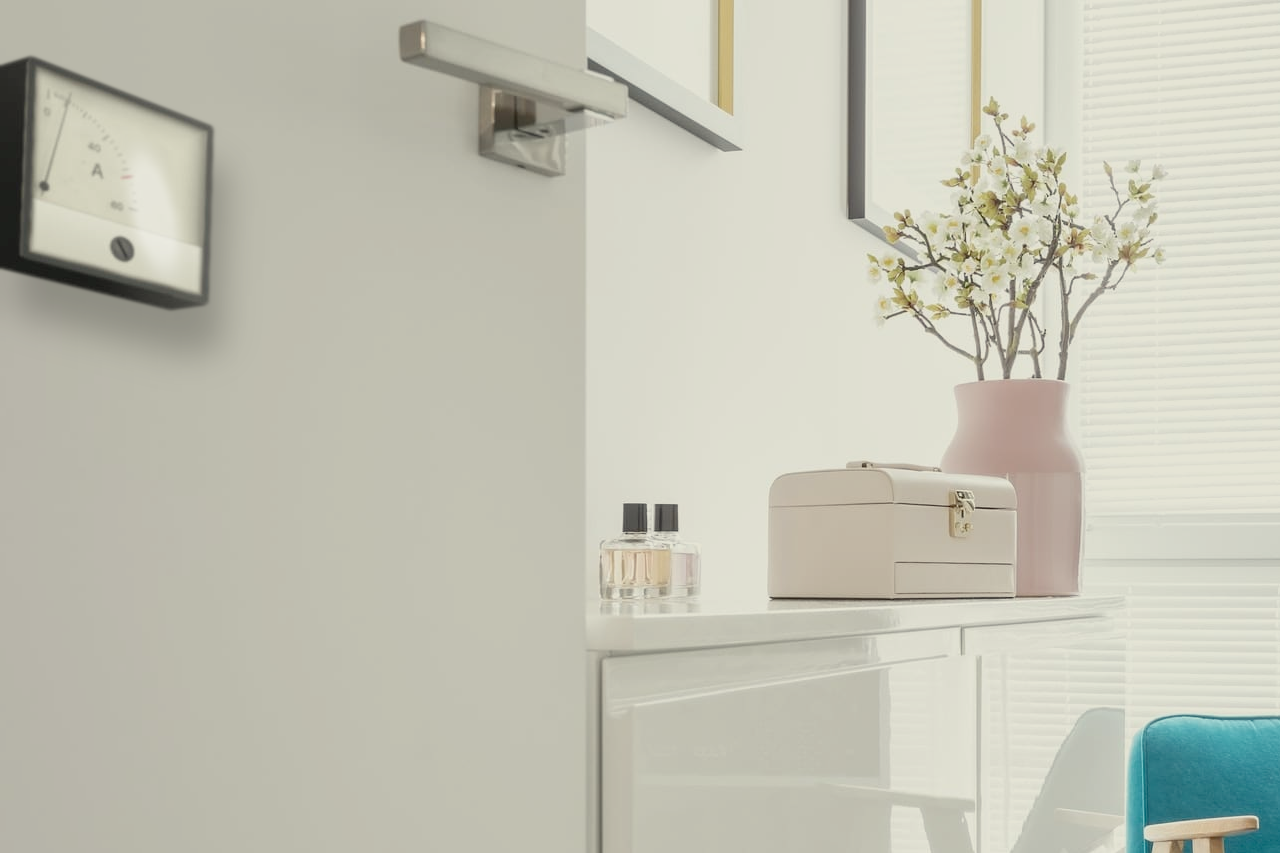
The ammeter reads 20 A
